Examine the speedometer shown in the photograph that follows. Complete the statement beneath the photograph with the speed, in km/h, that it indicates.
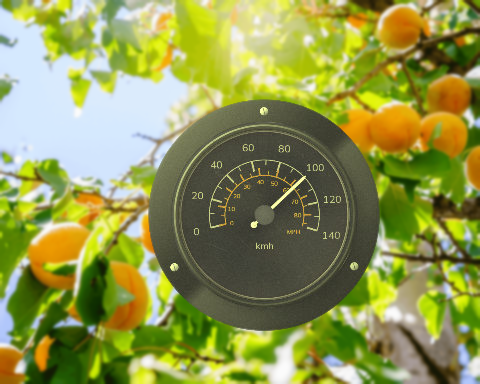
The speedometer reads 100 km/h
